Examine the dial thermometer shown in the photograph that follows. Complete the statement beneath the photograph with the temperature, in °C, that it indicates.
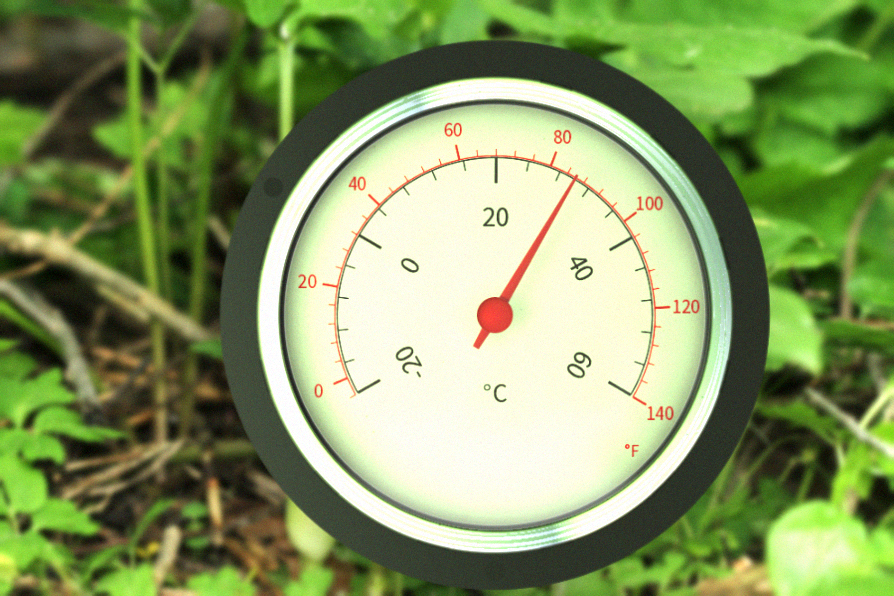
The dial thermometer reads 30 °C
